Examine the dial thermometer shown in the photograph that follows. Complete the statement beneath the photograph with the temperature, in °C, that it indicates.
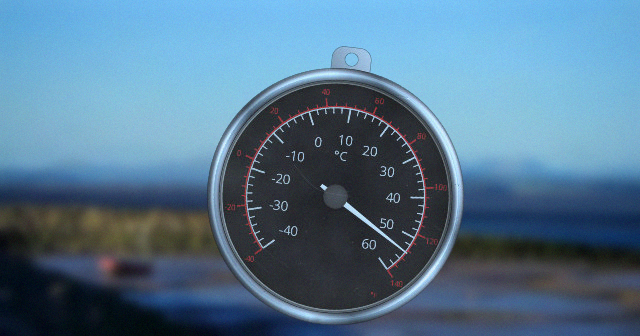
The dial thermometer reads 54 °C
